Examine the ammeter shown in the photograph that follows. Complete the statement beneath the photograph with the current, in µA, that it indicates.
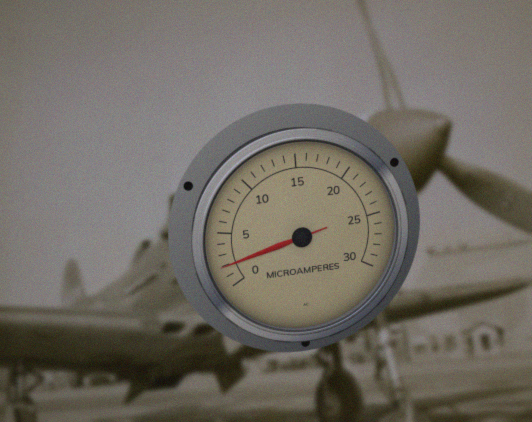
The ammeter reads 2 µA
